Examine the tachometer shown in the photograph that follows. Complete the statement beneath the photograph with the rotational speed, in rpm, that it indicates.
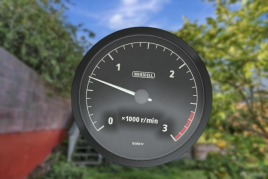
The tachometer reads 650 rpm
